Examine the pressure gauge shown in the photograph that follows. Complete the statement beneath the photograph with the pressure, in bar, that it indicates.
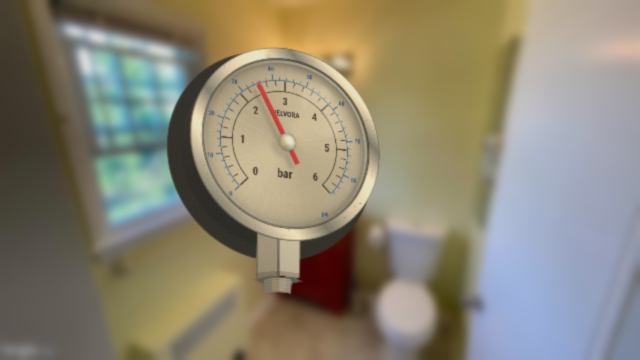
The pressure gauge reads 2.4 bar
